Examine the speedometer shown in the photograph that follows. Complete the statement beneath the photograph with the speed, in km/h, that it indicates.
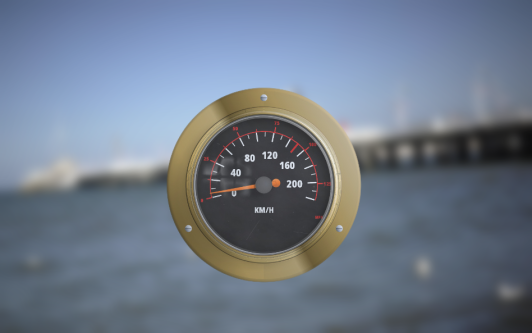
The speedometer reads 5 km/h
